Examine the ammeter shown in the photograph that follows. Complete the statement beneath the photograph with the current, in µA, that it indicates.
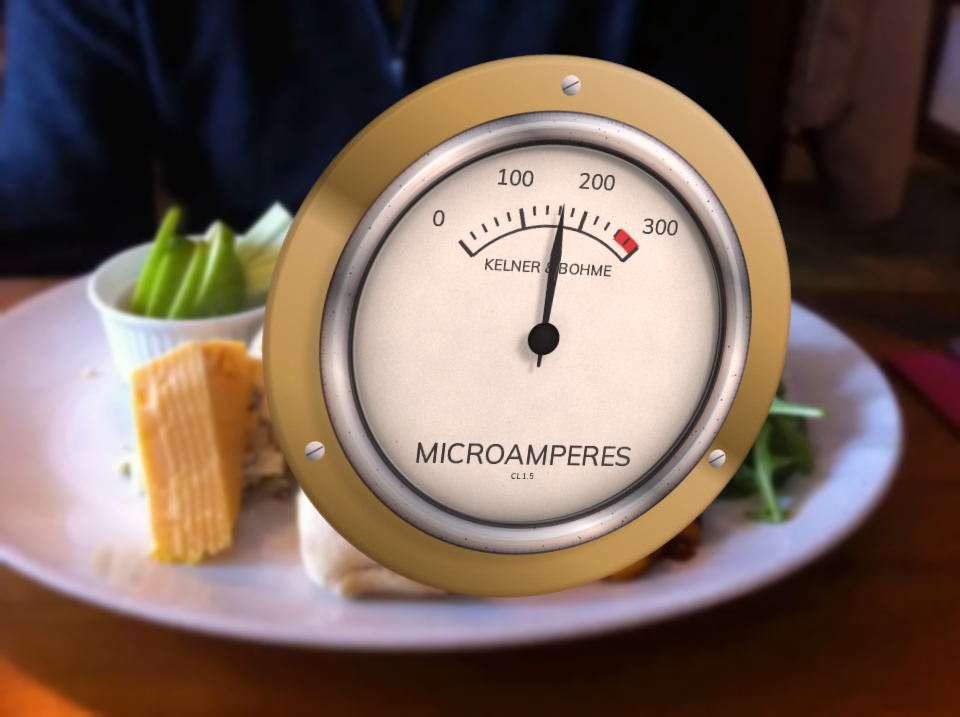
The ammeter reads 160 µA
